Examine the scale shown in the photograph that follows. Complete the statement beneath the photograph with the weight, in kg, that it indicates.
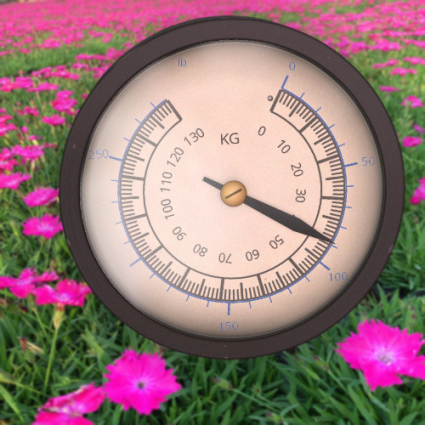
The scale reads 40 kg
